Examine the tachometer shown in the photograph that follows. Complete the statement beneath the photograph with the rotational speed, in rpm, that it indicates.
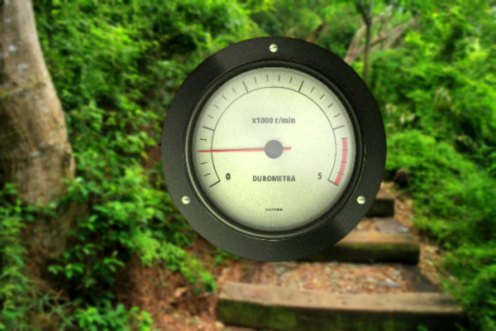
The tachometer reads 600 rpm
